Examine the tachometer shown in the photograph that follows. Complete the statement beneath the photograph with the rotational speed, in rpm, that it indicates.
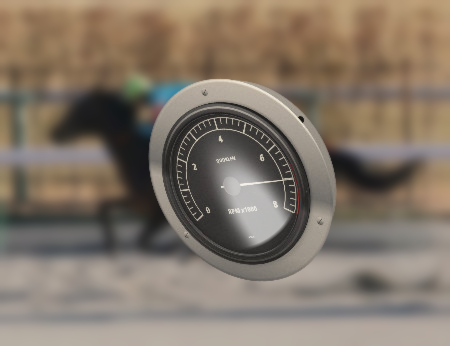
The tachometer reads 7000 rpm
